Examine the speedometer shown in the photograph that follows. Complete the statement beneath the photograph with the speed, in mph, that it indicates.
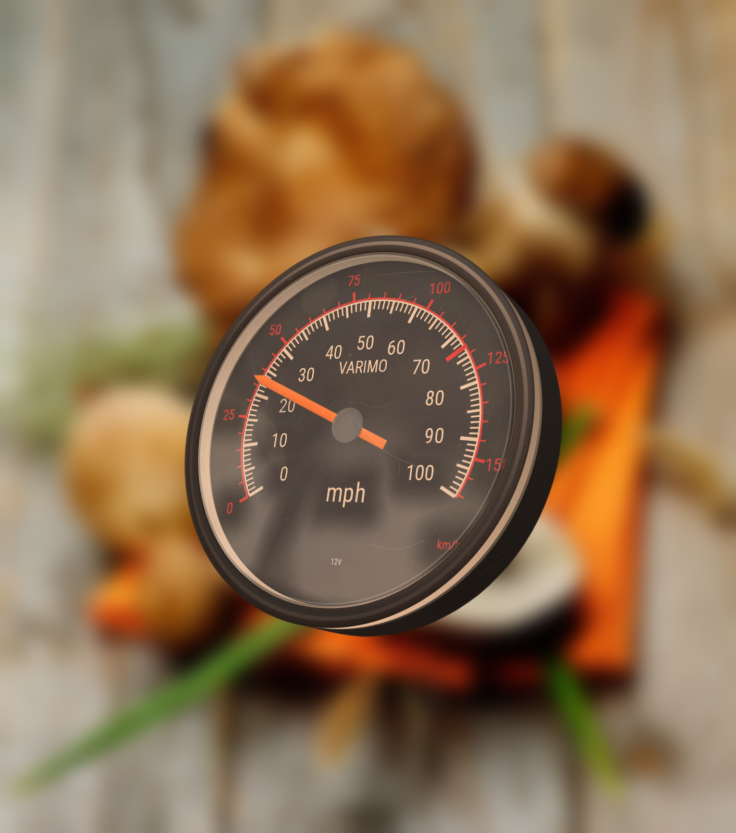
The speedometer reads 23 mph
